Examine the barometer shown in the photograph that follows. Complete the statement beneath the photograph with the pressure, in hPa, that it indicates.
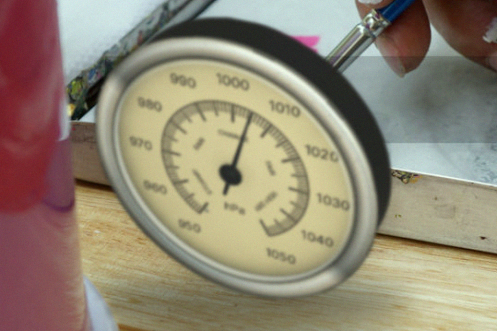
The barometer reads 1005 hPa
